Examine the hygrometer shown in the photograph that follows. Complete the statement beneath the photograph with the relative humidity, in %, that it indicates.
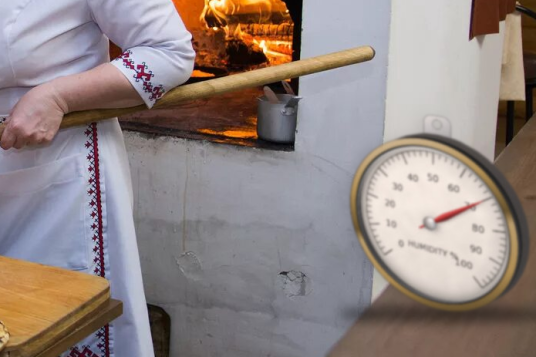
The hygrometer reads 70 %
